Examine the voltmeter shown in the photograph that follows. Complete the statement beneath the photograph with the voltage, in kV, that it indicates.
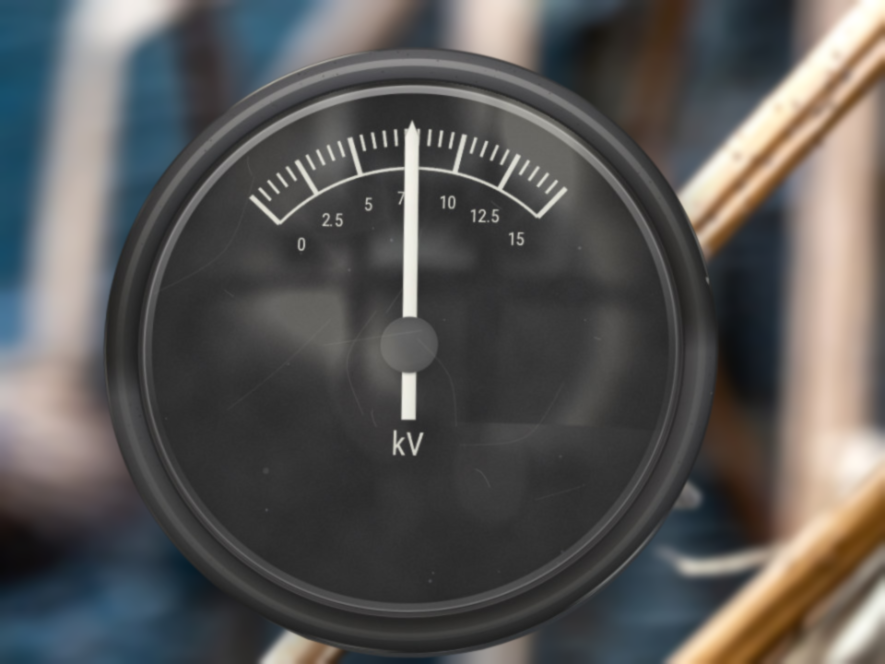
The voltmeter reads 7.75 kV
